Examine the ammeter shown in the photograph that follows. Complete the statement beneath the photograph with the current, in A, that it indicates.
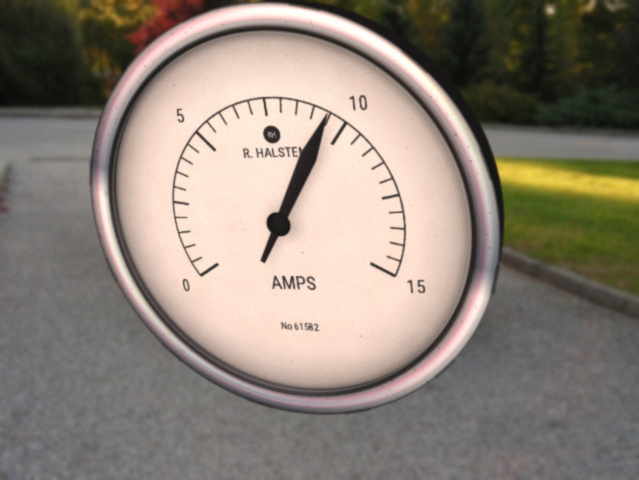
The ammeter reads 9.5 A
